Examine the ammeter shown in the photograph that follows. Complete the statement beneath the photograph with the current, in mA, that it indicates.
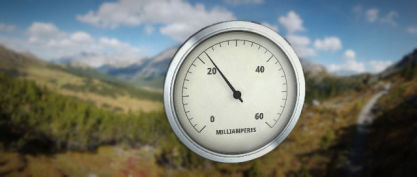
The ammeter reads 22 mA
